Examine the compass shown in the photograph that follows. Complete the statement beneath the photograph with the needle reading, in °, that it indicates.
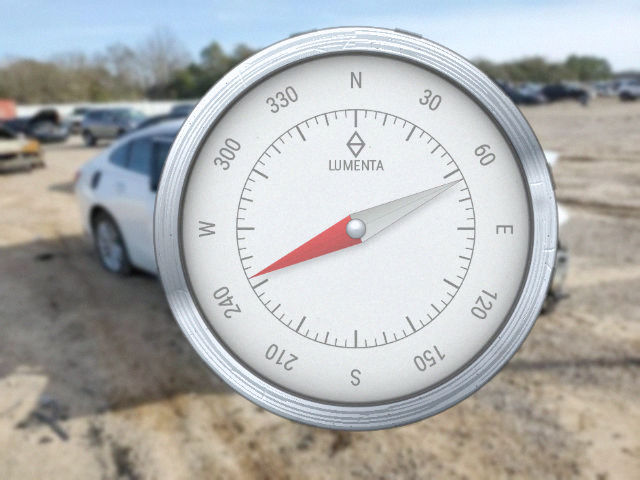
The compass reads 245 °
